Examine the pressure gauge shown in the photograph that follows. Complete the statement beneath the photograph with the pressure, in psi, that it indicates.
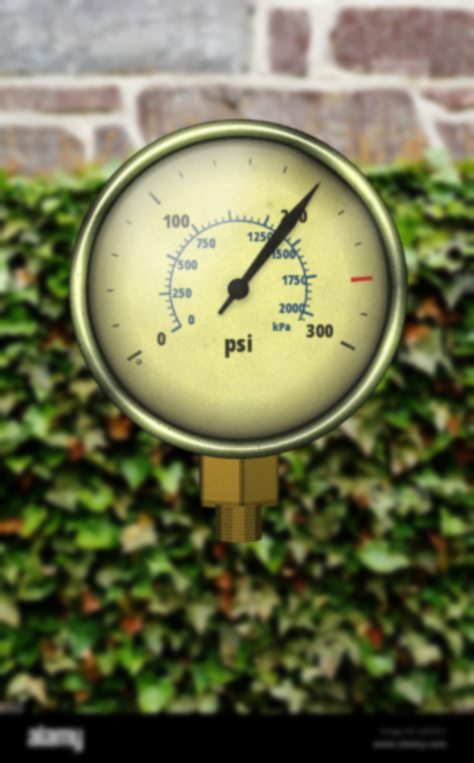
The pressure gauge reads 200 psi
